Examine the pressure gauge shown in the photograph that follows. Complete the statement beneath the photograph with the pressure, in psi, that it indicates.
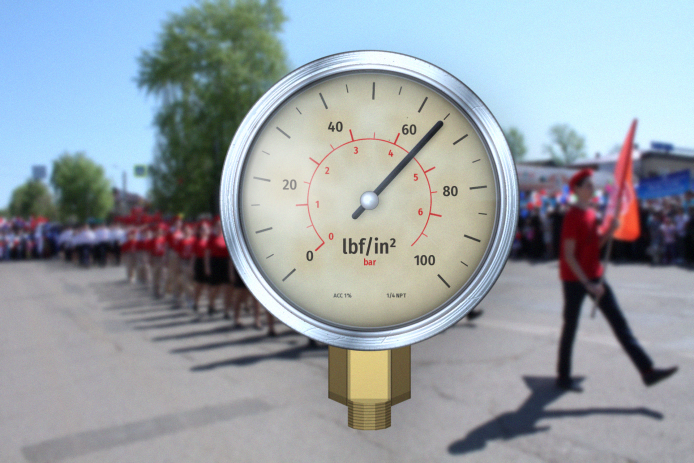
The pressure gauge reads 65 psi
